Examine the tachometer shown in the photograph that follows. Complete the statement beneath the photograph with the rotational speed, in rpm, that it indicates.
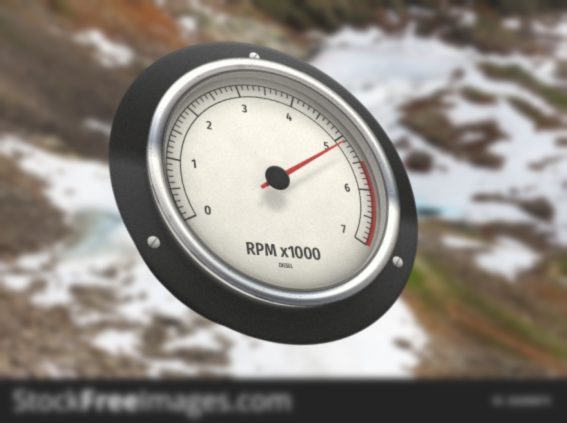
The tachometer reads 5100 rpm
